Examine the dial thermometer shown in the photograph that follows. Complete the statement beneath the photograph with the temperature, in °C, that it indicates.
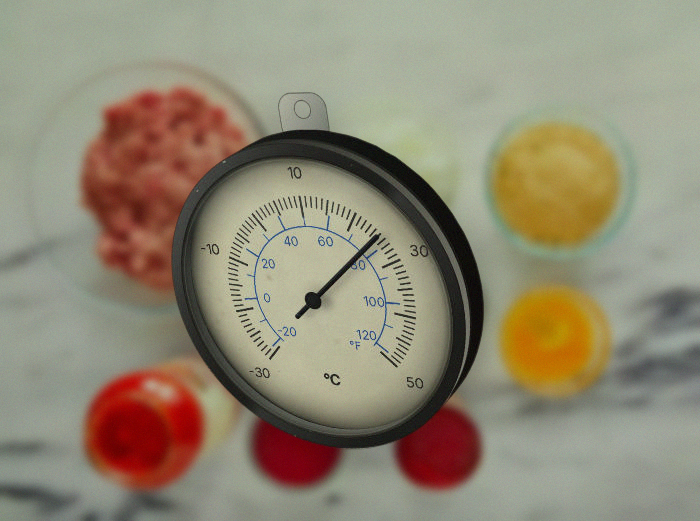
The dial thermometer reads 25 °C
